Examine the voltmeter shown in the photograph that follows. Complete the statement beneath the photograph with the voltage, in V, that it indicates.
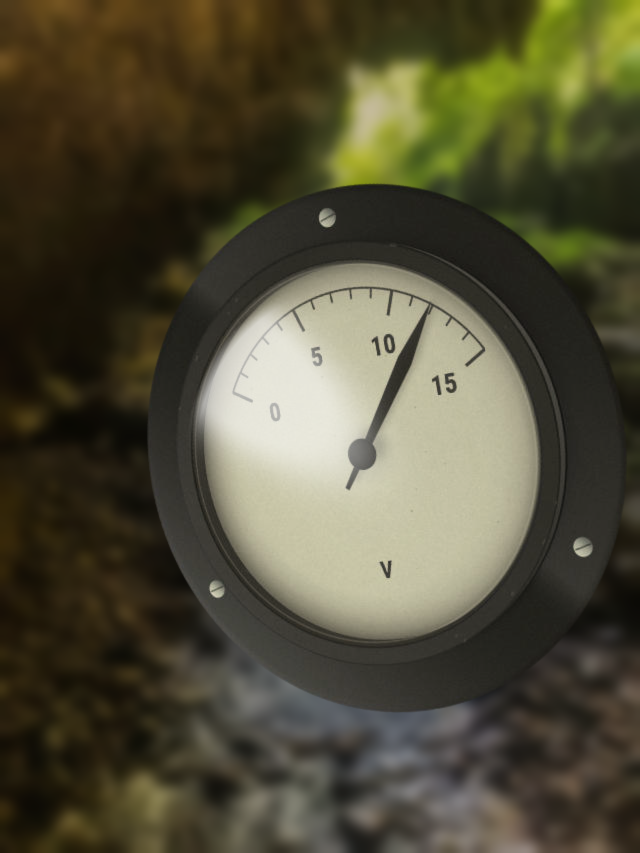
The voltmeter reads 12 V
